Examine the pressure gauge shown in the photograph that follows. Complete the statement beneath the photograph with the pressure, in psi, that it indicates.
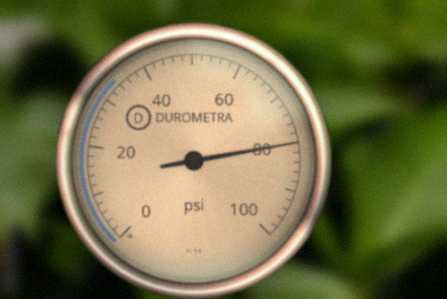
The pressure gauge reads 80 psi
